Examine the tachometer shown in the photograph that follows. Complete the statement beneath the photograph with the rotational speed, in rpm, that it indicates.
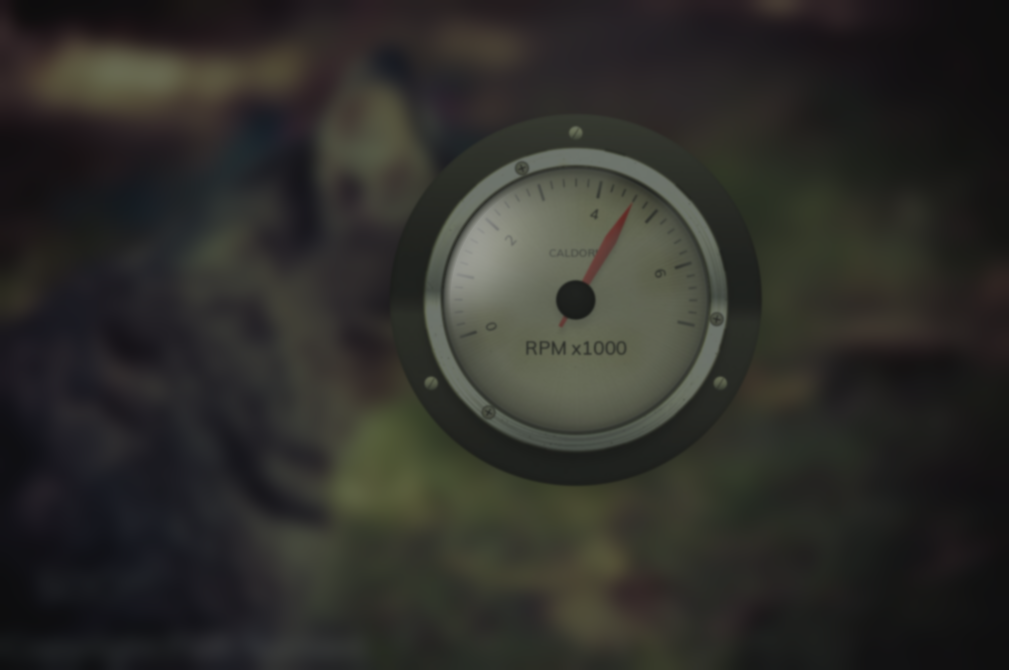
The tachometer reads 4600 rpm
